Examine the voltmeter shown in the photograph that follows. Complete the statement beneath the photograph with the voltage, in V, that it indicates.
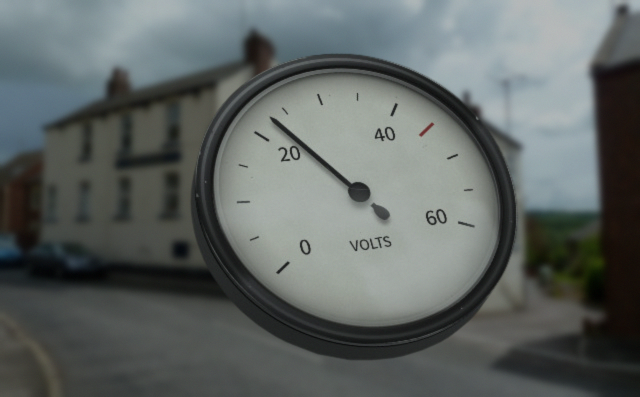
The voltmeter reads 22.5 V
